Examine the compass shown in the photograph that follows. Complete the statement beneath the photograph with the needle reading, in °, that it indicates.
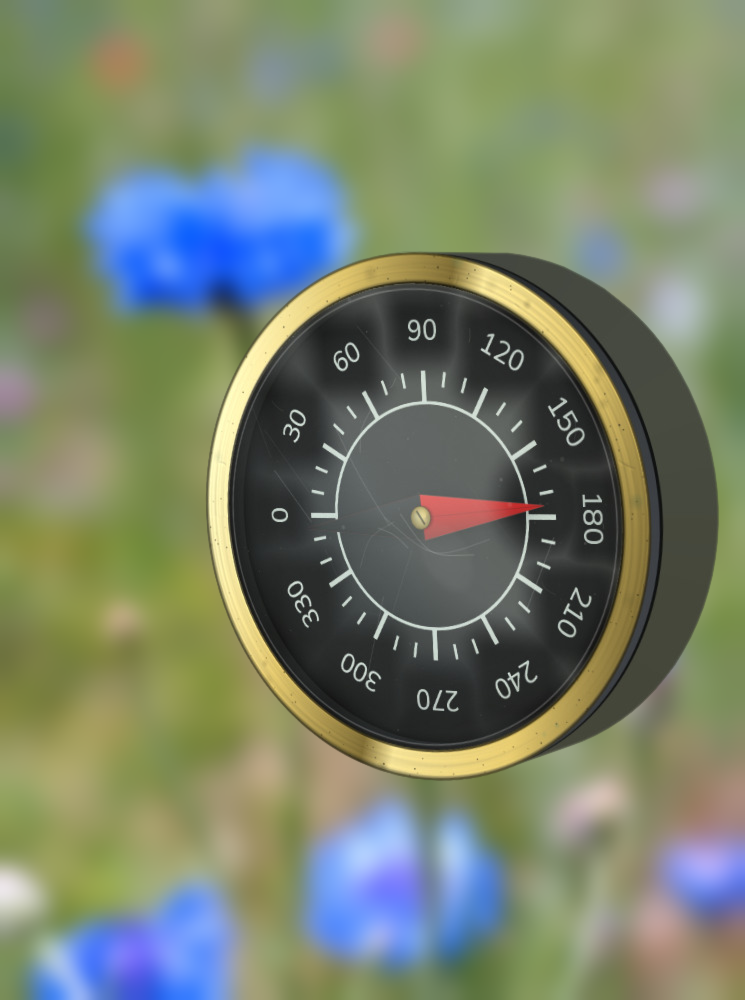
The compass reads 175 °
